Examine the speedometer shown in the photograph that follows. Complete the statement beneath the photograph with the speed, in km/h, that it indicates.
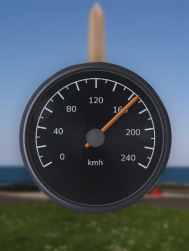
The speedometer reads 165 km/h
